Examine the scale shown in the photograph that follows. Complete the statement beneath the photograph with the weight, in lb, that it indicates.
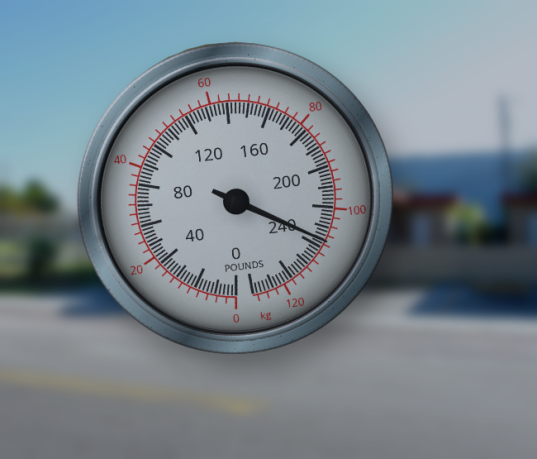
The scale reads 236 lb
